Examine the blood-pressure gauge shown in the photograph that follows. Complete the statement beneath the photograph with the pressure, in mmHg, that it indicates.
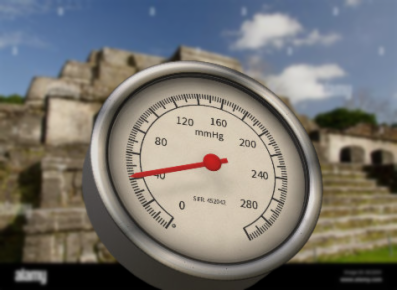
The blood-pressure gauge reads 40 mmHg
